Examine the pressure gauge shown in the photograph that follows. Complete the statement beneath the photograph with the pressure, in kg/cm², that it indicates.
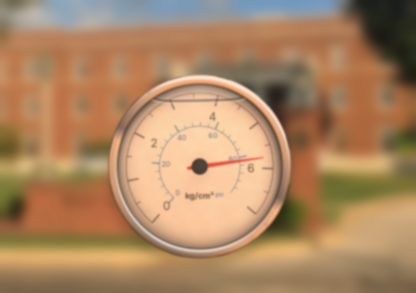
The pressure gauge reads 5.75 kg/cm²
